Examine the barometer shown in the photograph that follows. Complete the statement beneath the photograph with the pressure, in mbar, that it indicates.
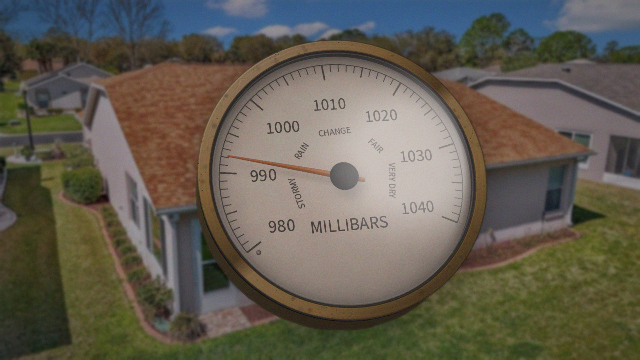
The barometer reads 992 mbar
